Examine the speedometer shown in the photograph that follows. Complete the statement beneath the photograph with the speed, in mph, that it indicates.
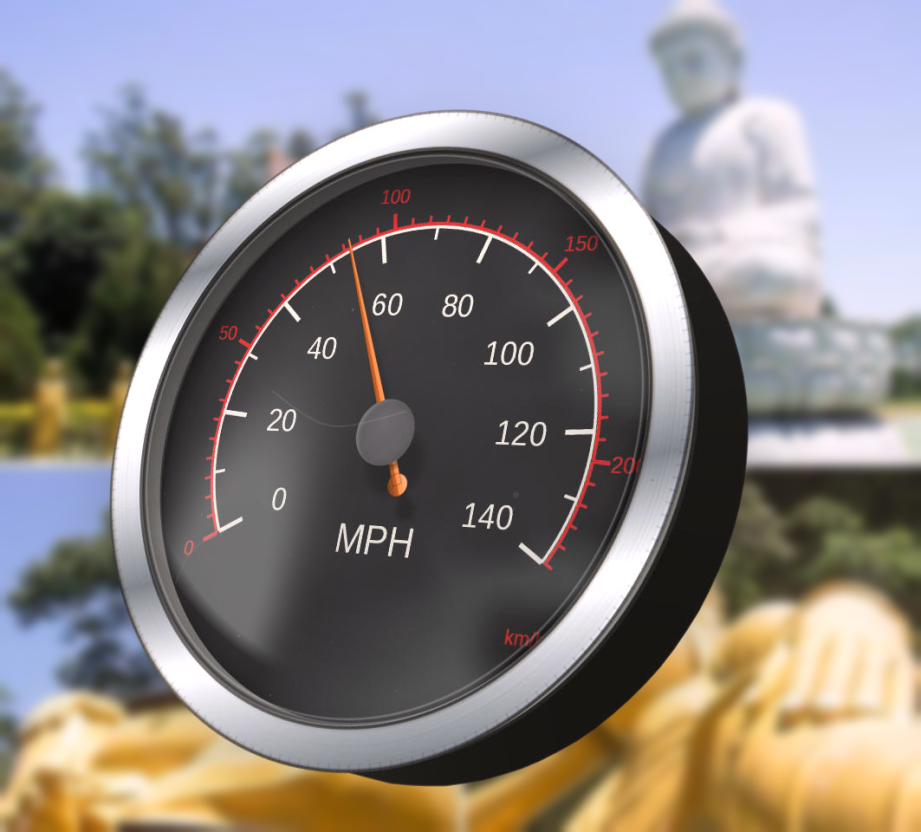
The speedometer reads 55 mph
